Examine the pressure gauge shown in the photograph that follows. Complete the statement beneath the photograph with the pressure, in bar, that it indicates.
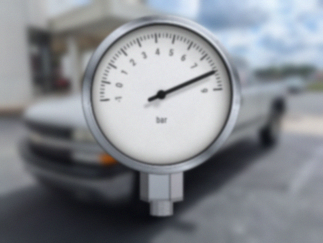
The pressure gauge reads 8 bar
